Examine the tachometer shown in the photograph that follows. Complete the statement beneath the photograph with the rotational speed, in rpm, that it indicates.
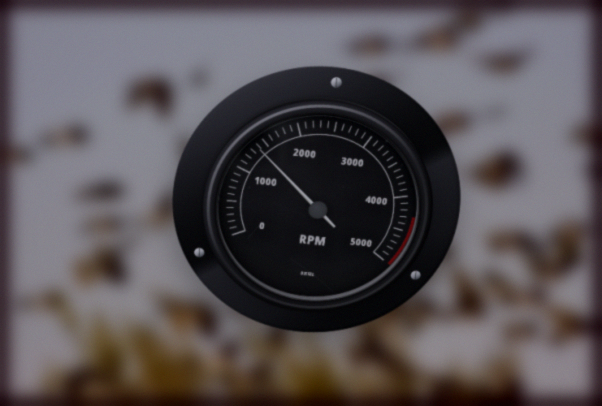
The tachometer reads 1400 rpm
